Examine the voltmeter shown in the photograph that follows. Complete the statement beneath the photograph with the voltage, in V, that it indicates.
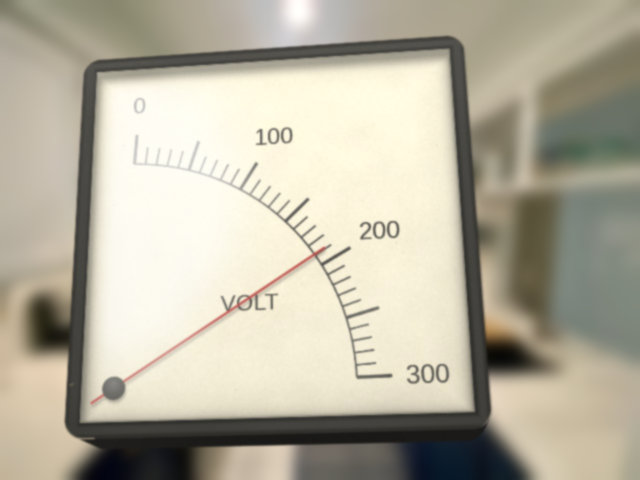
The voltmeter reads 190 V
